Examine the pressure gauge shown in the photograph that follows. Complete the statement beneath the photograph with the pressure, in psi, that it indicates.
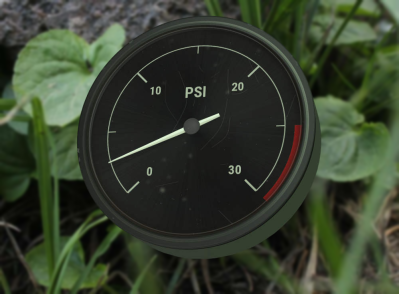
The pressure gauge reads 2.5 psi
